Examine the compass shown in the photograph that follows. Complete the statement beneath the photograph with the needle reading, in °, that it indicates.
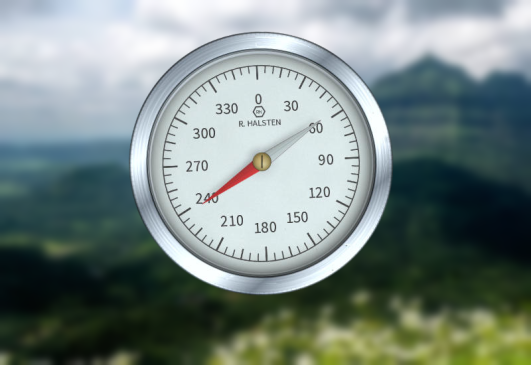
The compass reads 237.5 °
